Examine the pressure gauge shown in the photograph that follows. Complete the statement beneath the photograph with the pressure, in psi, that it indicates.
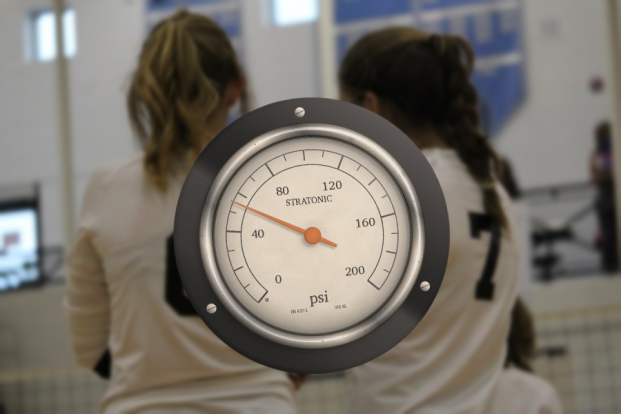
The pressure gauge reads 55 psi
